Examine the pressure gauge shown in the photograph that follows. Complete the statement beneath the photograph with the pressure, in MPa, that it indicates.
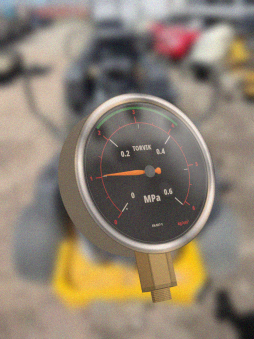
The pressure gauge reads 0.1 MPa
